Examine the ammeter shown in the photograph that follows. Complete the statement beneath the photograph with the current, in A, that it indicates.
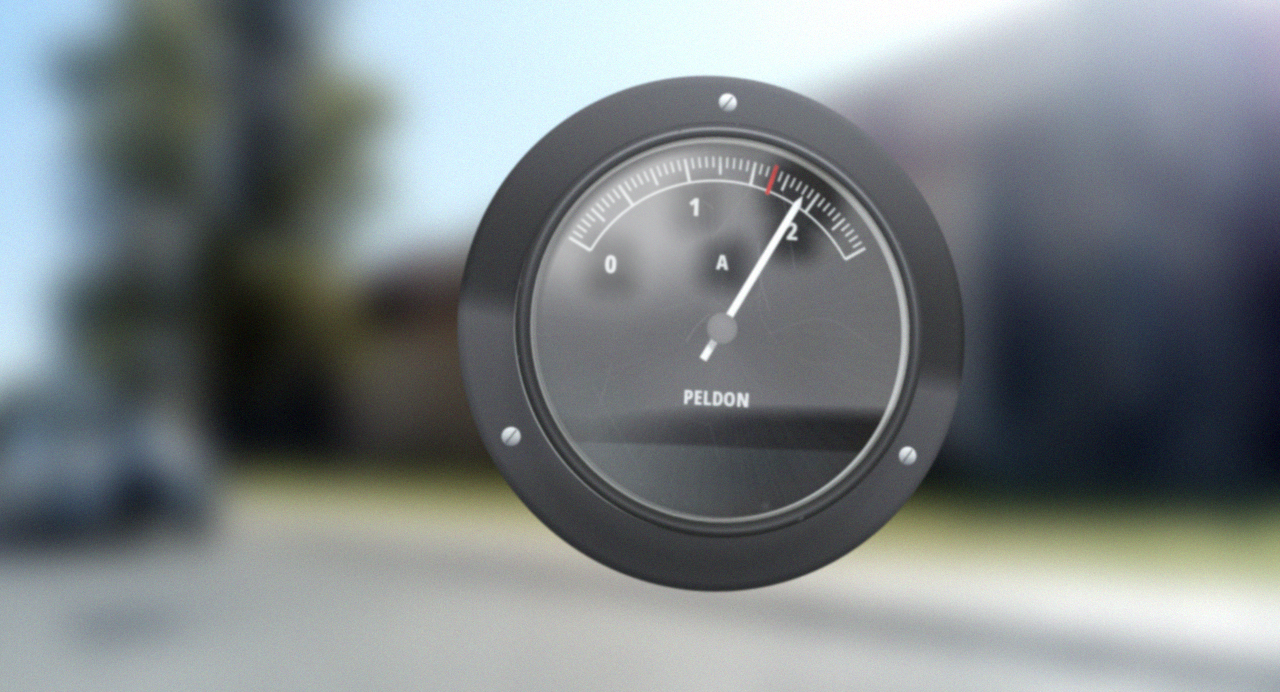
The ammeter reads 1.9 A
